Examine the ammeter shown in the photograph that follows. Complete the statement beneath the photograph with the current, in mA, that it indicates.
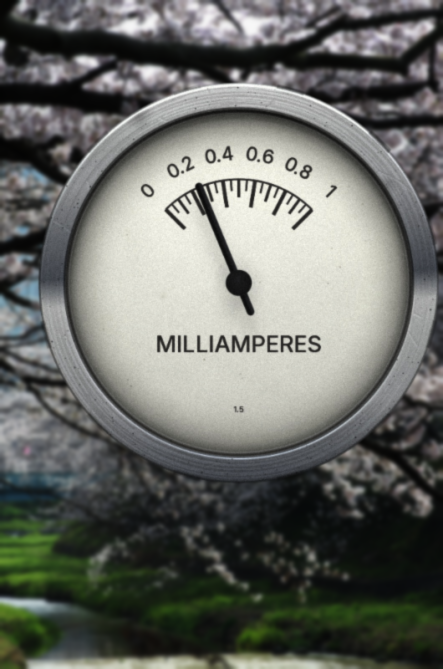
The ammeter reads 0.25 mA
